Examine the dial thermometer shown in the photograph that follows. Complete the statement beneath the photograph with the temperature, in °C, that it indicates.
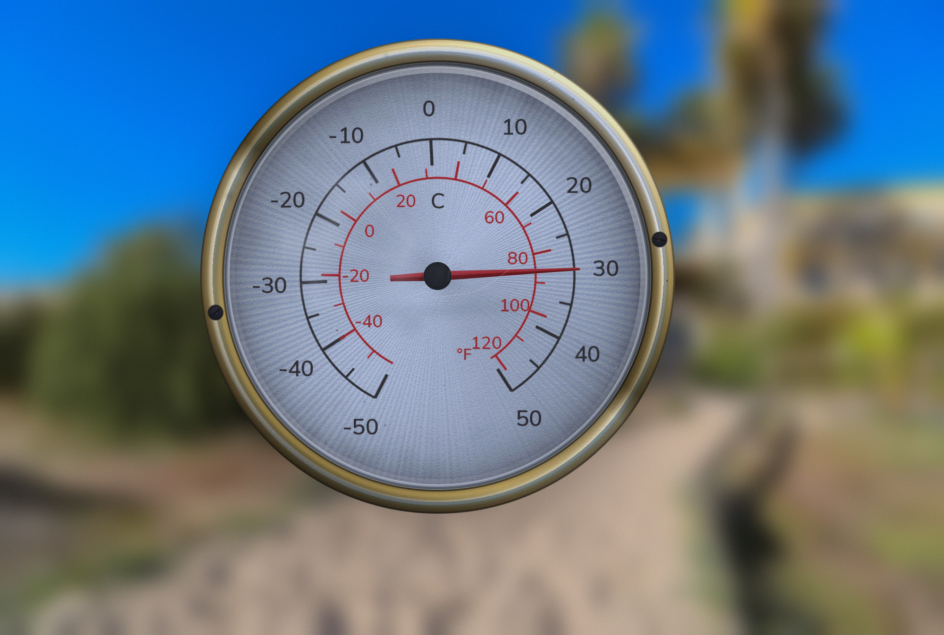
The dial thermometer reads 30 °C
